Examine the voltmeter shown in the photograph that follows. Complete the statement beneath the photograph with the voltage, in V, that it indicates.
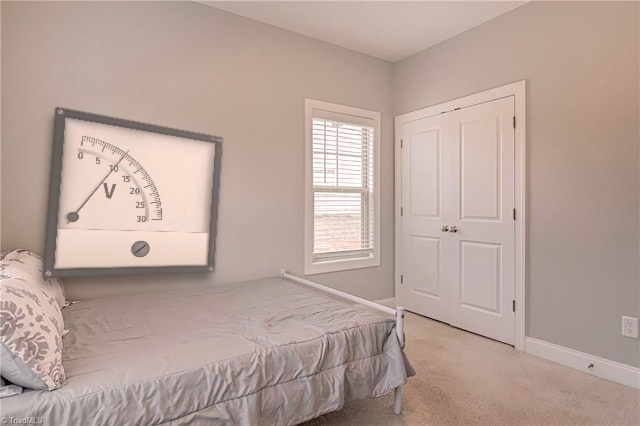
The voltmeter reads 10 V
